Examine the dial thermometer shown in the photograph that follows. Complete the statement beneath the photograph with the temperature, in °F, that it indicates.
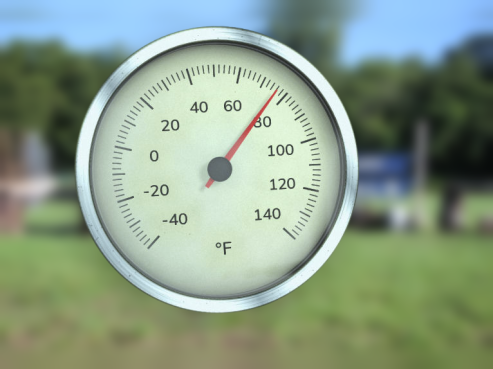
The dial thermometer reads 76 °F
